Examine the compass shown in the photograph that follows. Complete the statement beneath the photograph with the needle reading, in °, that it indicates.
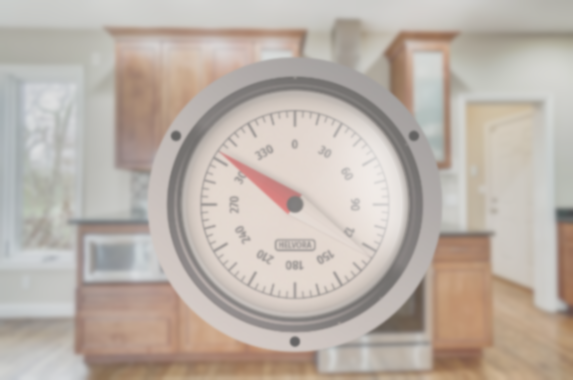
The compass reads 305 °
